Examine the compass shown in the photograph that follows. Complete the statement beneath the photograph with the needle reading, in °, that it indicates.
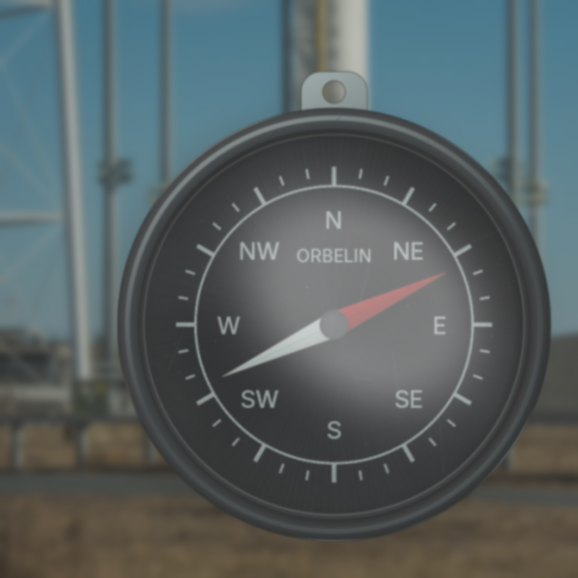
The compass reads 65 °
